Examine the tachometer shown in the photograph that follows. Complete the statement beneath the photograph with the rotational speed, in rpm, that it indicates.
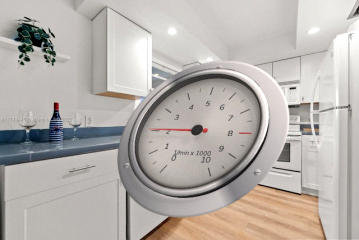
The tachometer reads 2000 rpm
